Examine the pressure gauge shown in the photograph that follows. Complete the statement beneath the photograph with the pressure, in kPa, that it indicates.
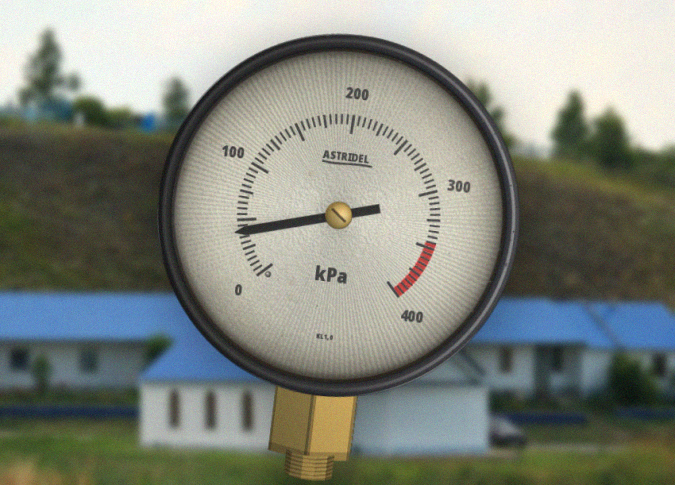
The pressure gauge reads 40 kPa
